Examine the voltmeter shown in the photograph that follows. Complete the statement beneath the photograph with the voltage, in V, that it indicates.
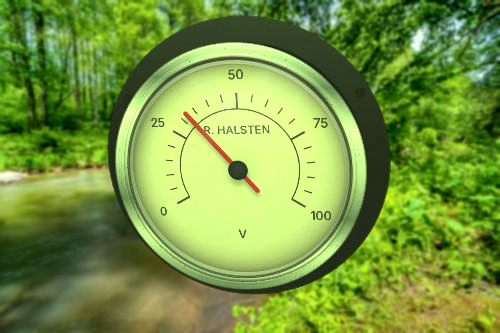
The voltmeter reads 32.5 V
